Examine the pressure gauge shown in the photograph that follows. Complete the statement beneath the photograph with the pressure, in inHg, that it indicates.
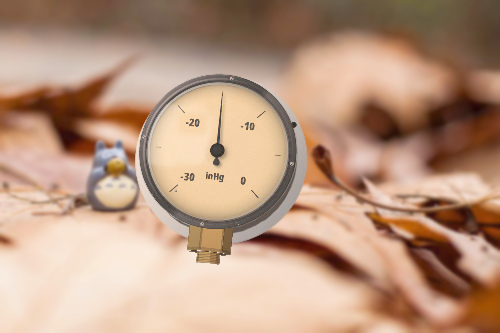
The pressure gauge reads -15 inHg
